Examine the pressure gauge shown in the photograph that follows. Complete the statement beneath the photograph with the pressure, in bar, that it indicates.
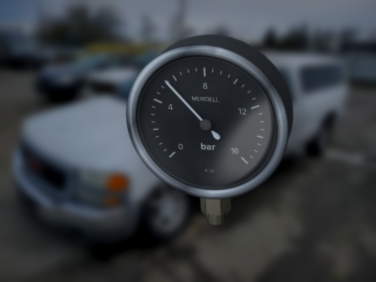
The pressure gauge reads 5.5 bar
